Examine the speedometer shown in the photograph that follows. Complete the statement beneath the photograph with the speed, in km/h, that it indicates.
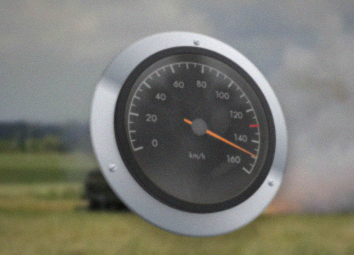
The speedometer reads 150 km/h
